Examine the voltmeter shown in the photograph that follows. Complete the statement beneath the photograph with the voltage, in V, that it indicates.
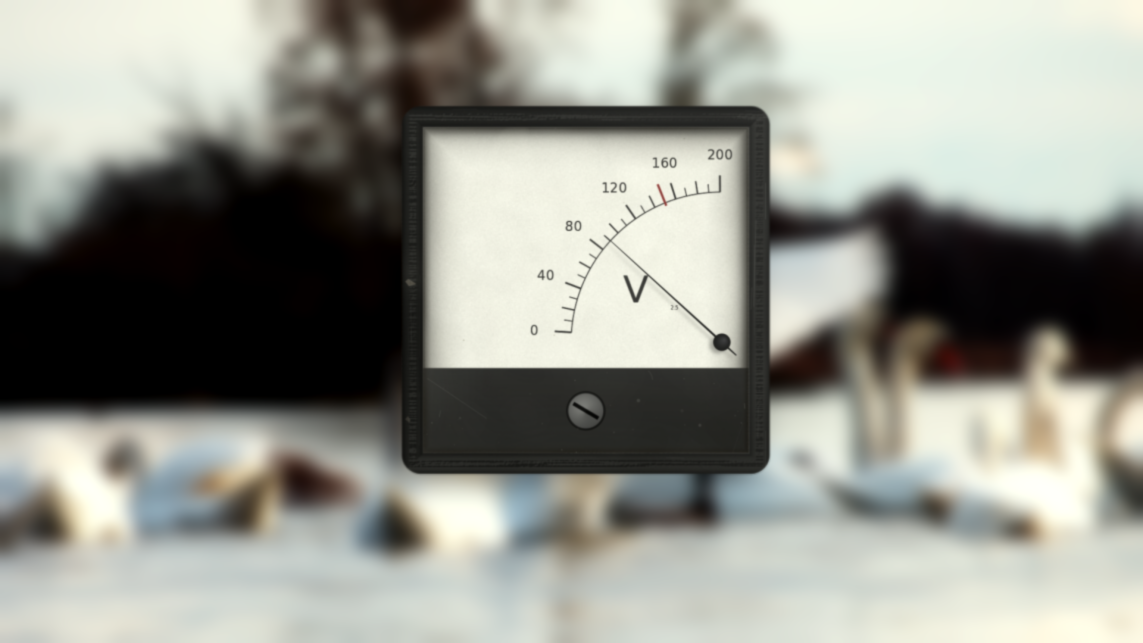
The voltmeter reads 90 V
